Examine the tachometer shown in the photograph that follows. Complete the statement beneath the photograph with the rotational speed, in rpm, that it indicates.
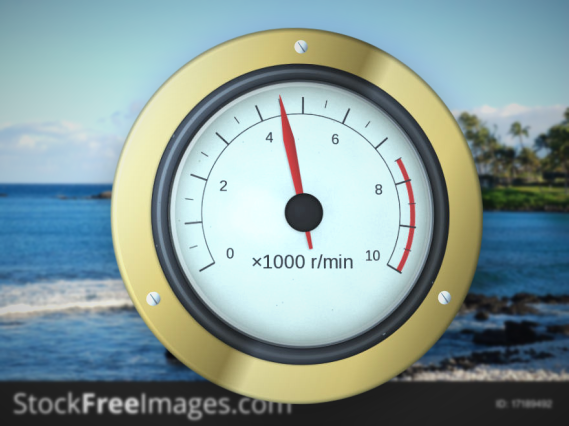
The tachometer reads 4500 rpm
